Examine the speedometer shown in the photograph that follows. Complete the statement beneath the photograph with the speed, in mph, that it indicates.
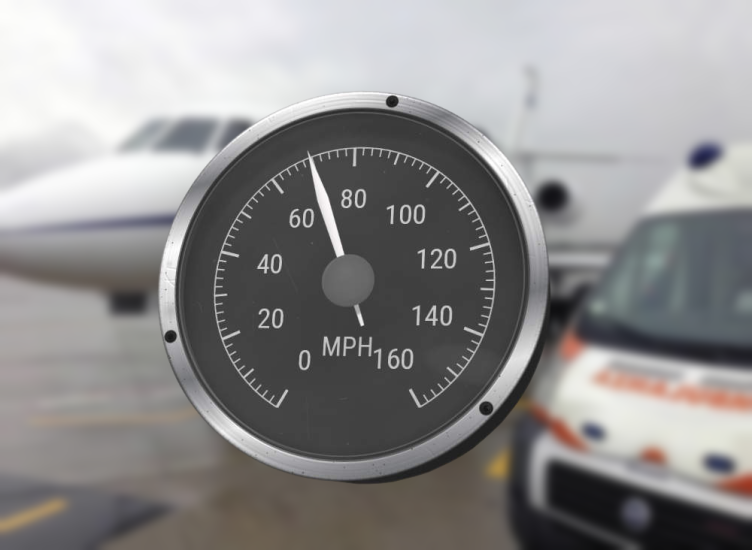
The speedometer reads 70 mph
